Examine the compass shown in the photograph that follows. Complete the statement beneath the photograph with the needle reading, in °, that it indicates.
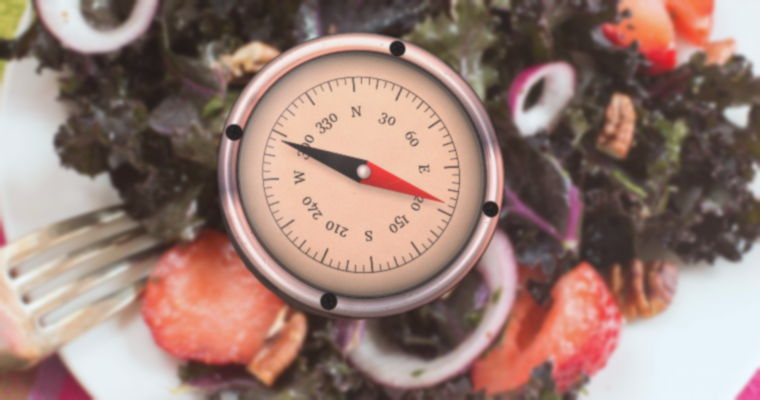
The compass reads 115 °
